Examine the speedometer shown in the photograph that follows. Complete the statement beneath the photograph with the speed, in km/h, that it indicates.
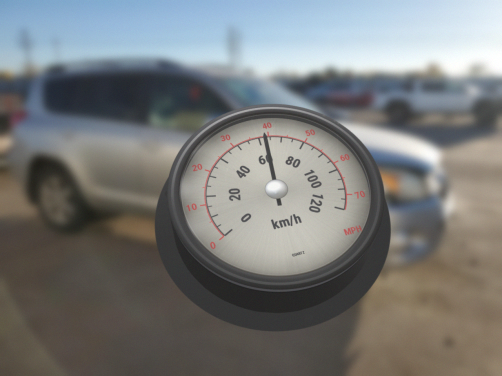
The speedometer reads 62.5 km/h
